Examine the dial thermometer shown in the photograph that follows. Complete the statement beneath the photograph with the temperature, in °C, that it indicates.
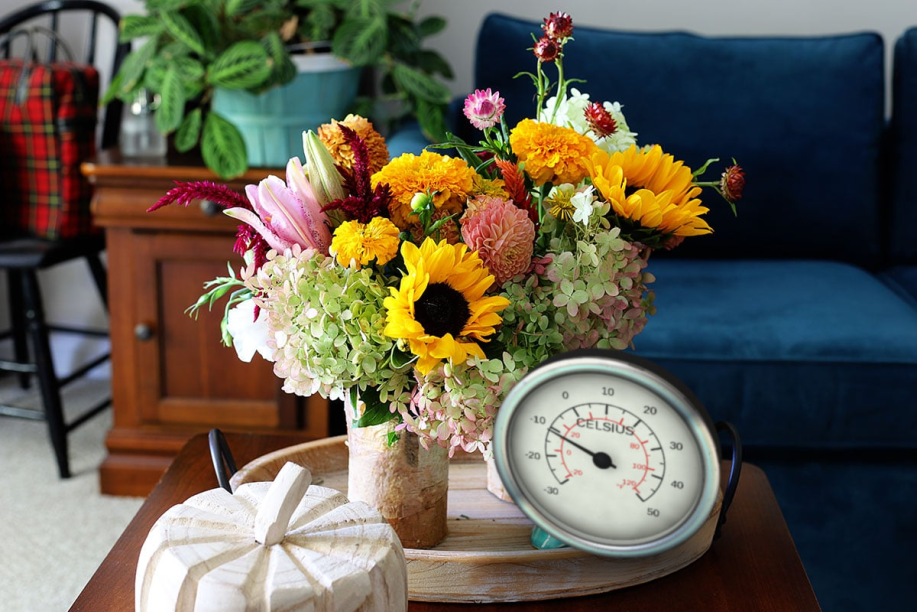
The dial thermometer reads -10 °C
